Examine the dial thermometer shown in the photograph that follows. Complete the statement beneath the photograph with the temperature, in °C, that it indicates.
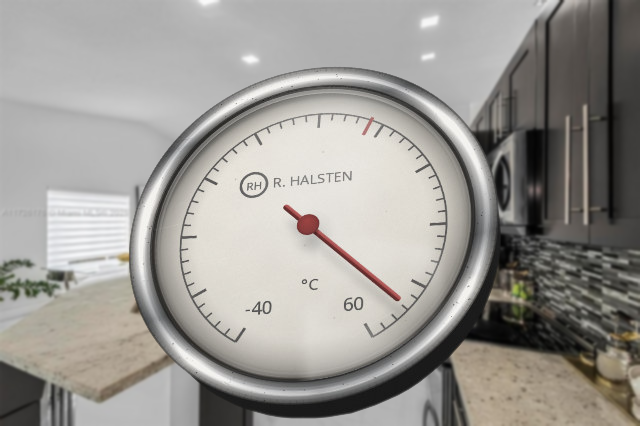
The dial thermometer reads 54 °C
